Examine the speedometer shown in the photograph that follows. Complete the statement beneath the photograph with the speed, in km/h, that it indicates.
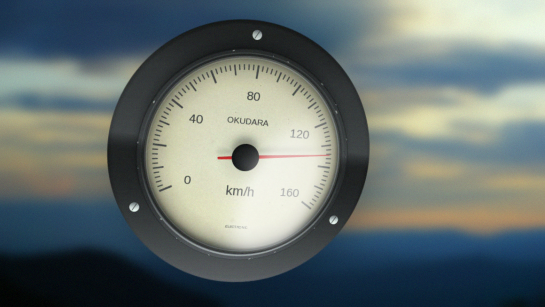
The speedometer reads 134 km/h
